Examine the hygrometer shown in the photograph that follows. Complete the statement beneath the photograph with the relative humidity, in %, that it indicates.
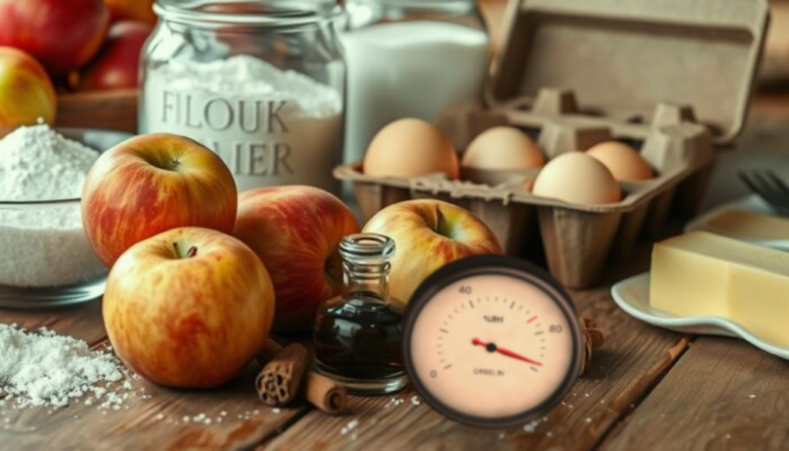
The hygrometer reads 96 %
